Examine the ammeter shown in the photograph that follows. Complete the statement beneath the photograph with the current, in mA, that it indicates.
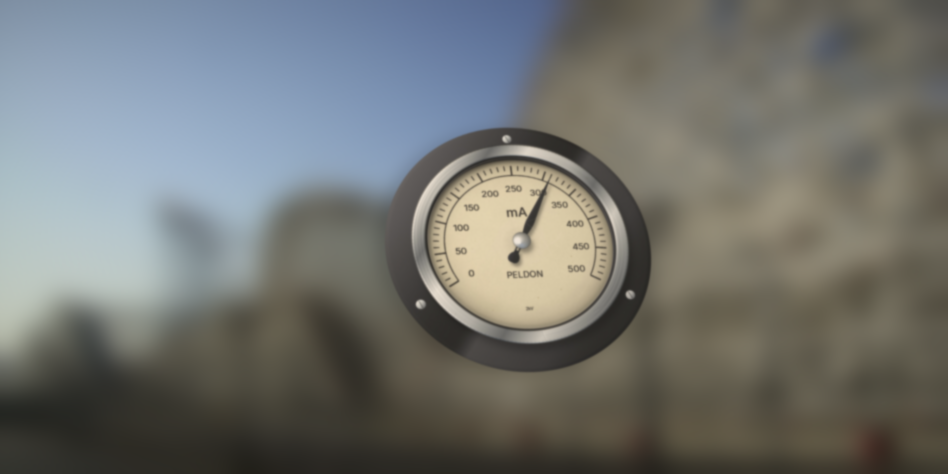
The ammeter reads 310 mA
